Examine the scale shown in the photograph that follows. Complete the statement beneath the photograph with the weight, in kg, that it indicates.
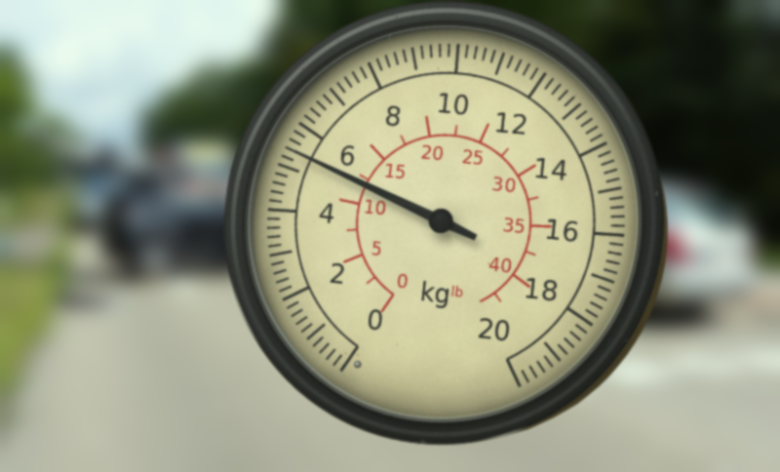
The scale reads 5.4 kg
